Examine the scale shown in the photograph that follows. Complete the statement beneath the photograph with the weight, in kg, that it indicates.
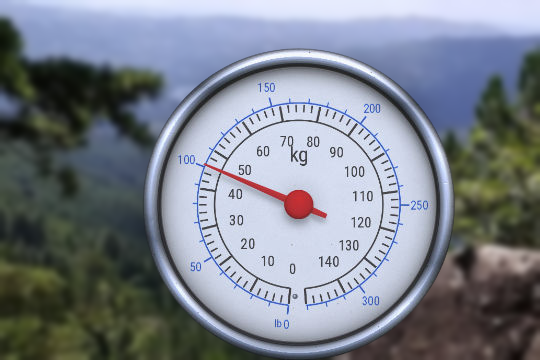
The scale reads 46 kg
